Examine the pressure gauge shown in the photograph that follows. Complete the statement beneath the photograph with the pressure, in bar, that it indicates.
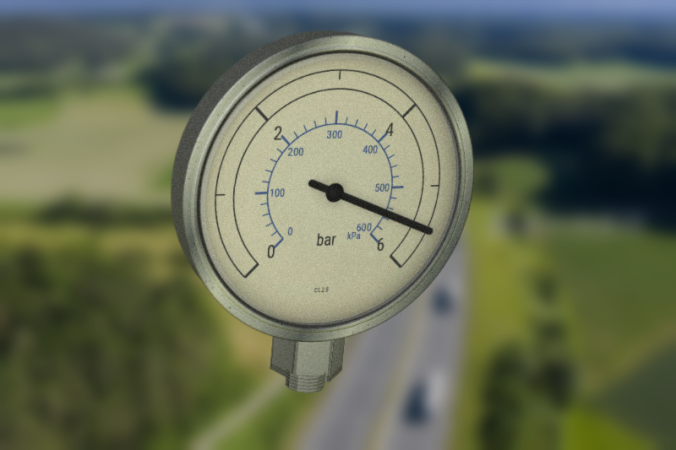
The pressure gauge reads 5.5 bar
